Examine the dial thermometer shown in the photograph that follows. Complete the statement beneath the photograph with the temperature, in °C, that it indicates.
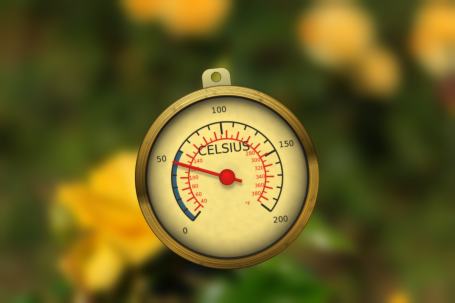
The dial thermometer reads 50 °C
